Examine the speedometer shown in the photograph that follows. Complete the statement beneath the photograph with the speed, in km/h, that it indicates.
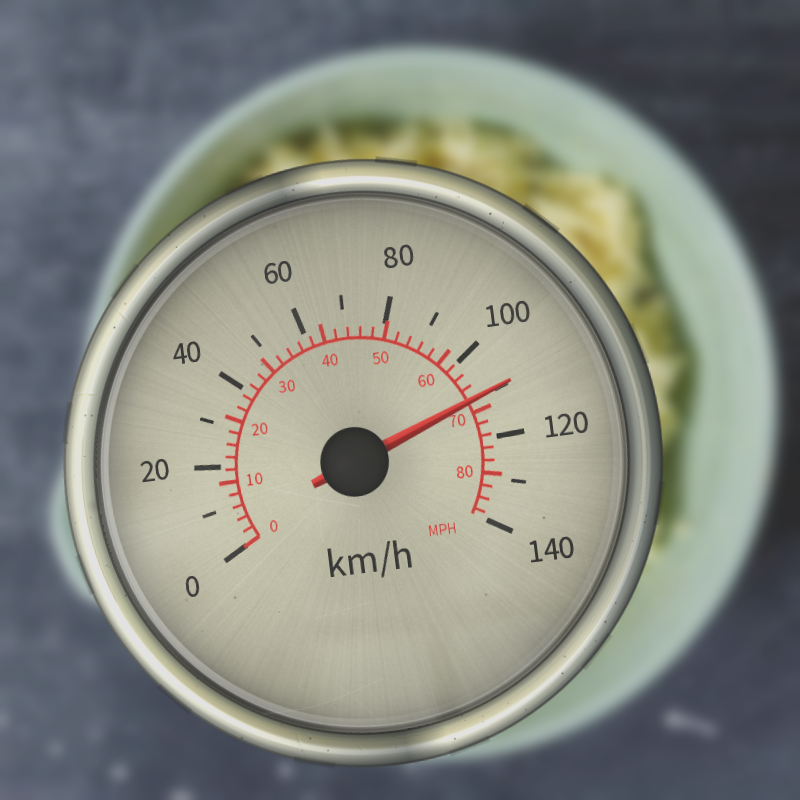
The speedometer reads 110 km/h
